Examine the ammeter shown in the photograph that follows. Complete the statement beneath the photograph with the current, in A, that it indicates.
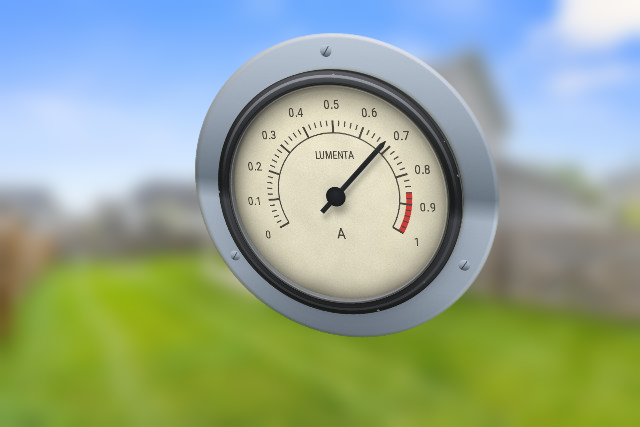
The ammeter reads 0.68 A
